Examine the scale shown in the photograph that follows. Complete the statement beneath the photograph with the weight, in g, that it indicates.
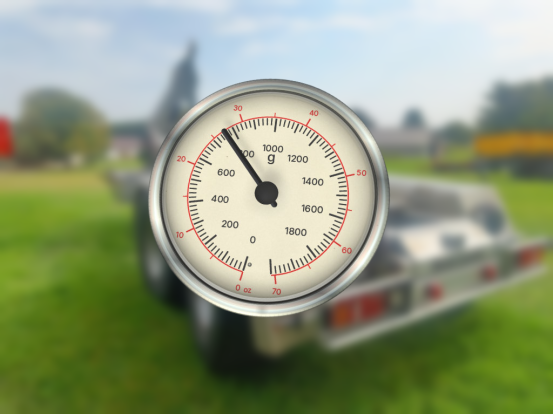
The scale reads 760 g
